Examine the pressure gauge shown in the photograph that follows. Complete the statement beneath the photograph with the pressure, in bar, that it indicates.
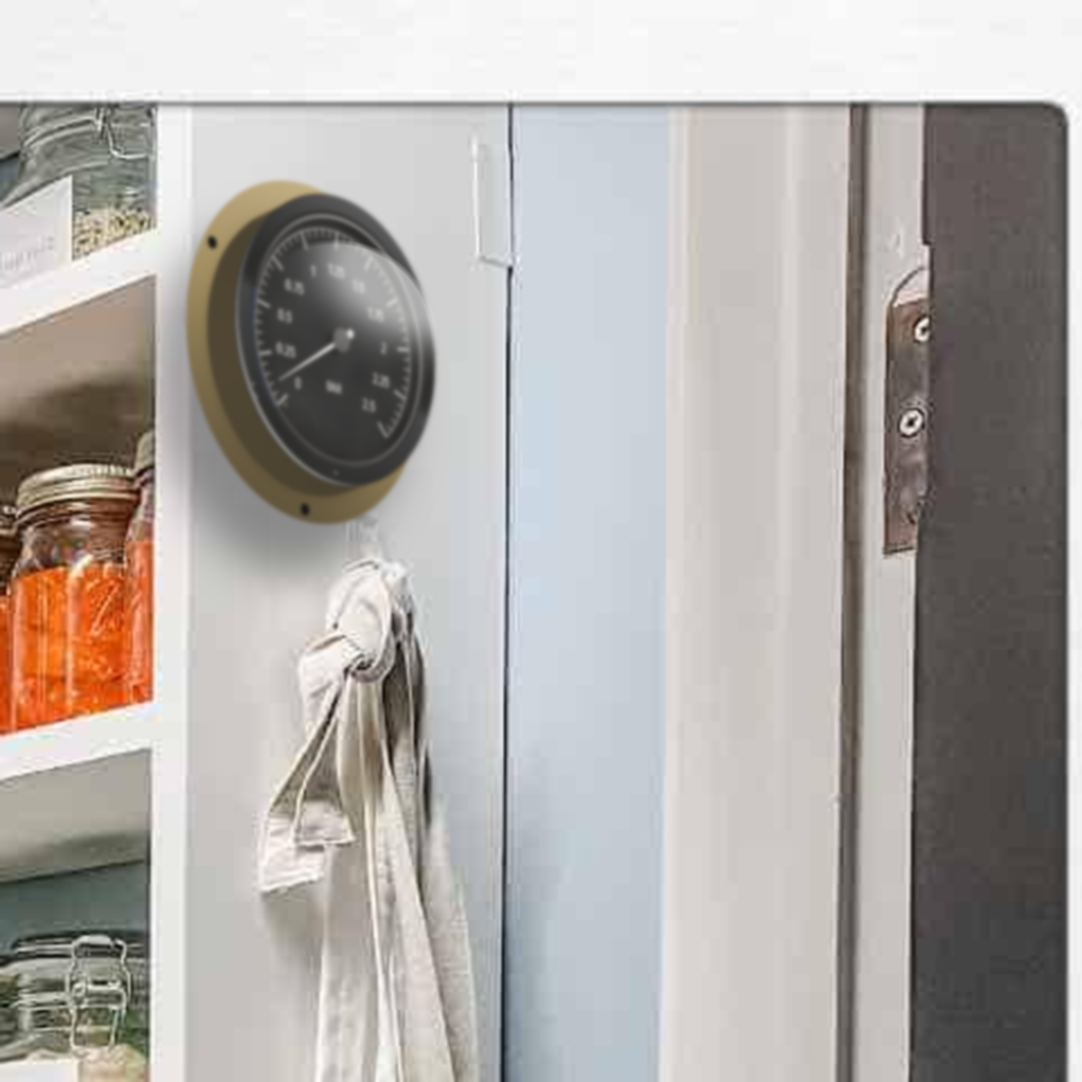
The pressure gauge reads 0.1 bar
